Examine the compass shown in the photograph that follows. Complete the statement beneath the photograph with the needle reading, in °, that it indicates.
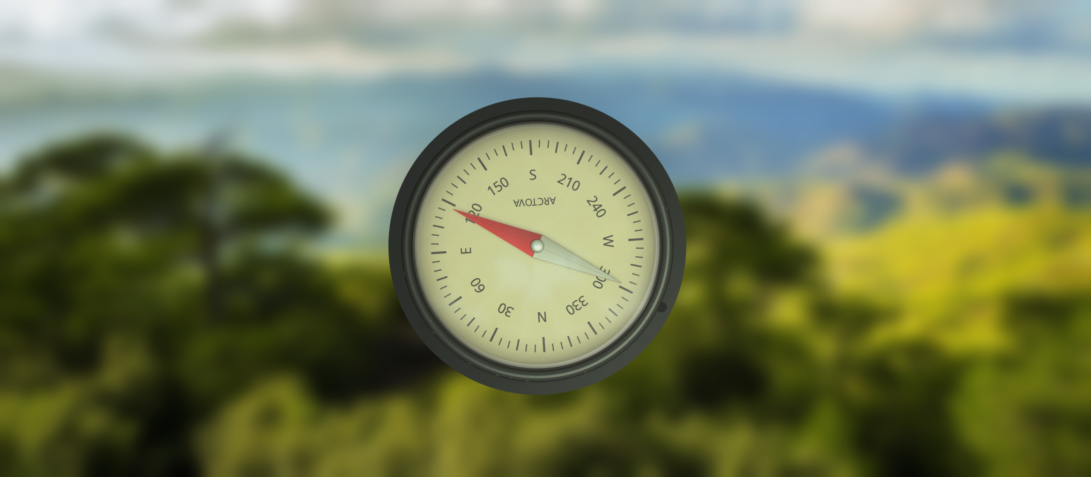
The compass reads 117.5 °
